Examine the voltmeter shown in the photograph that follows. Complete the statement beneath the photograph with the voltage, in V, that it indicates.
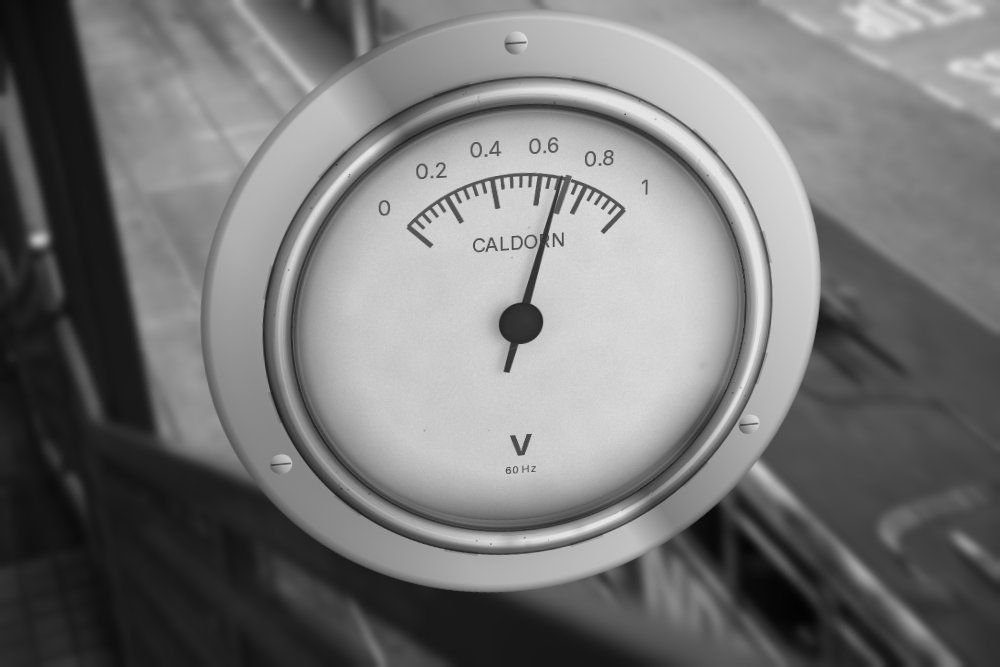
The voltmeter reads 0.68 V
